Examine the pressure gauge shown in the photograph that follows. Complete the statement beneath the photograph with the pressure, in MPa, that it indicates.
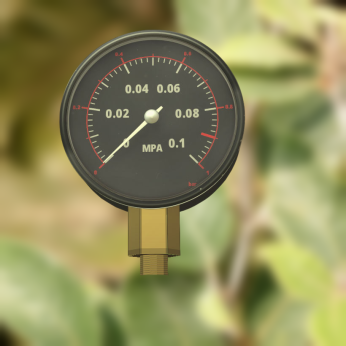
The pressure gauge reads 0 MPa
